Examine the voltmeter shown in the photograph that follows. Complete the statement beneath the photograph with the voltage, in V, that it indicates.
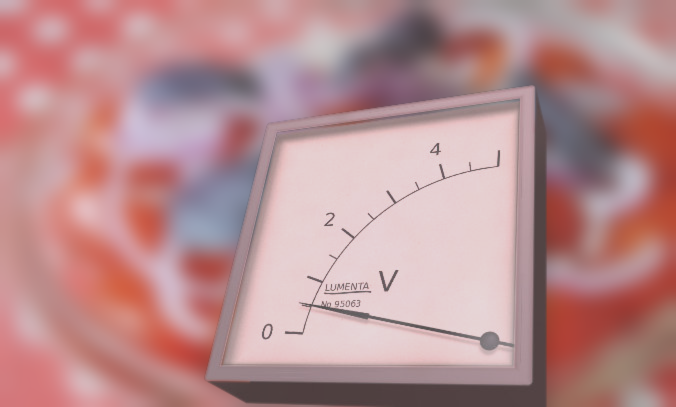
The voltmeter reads 0.5 V
